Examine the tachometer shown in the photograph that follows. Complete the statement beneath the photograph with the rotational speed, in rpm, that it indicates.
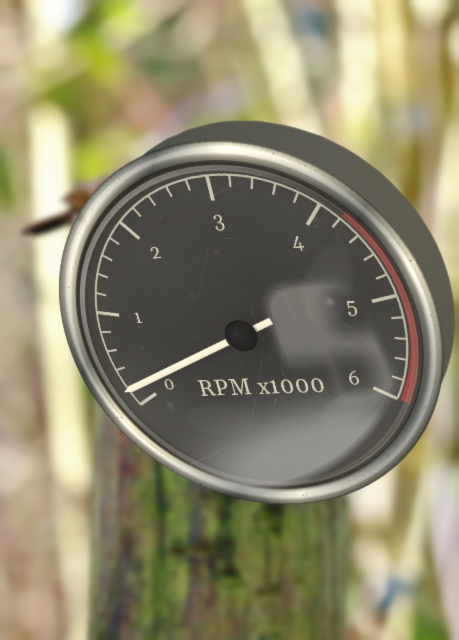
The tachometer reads 200 rpm
